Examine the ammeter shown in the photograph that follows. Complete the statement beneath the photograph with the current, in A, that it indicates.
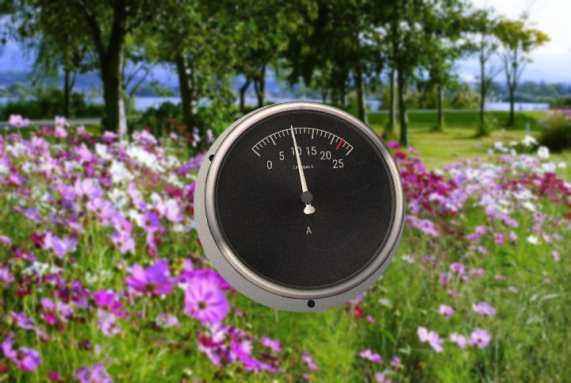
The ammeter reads 10 A
